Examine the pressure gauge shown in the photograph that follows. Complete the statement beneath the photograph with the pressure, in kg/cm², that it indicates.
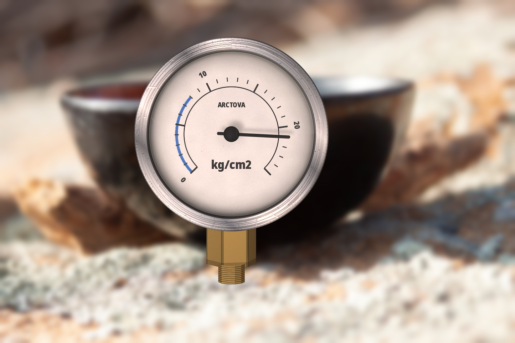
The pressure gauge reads 21 kg/cm²
